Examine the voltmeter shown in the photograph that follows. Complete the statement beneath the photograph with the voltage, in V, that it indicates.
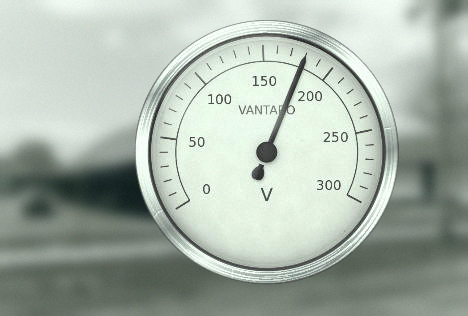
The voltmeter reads 180 V
